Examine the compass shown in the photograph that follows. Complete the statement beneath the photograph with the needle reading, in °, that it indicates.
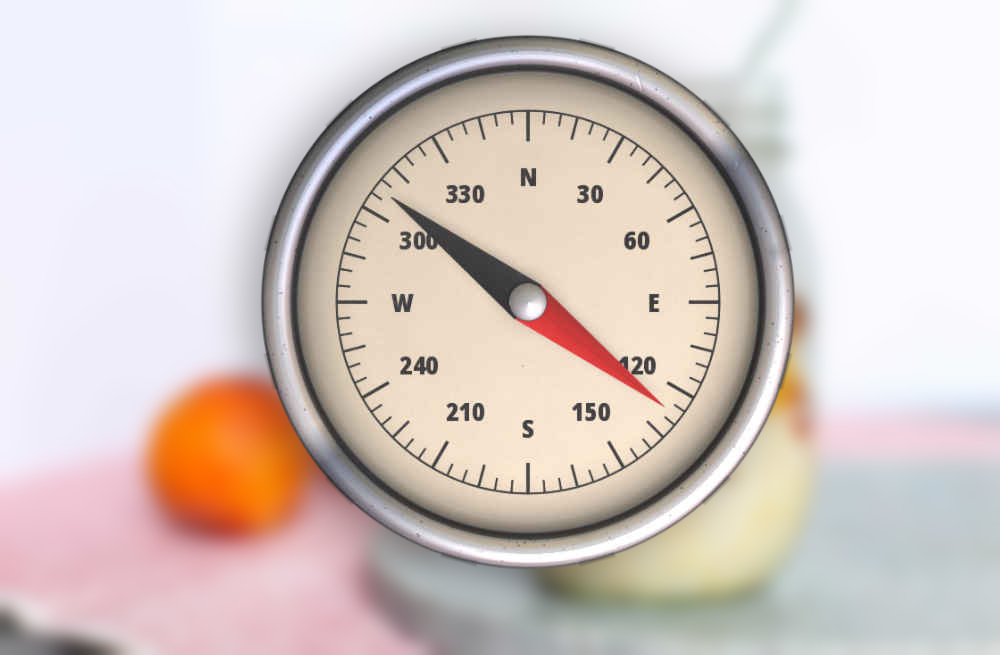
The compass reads 127.5 °
